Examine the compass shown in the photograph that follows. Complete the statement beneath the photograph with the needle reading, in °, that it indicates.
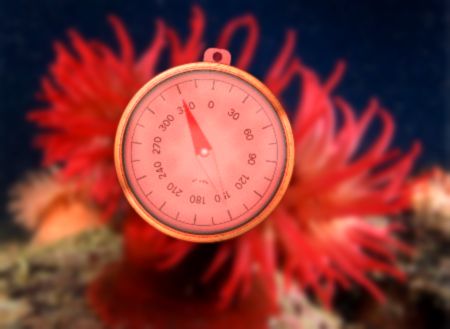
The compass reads 330 °
